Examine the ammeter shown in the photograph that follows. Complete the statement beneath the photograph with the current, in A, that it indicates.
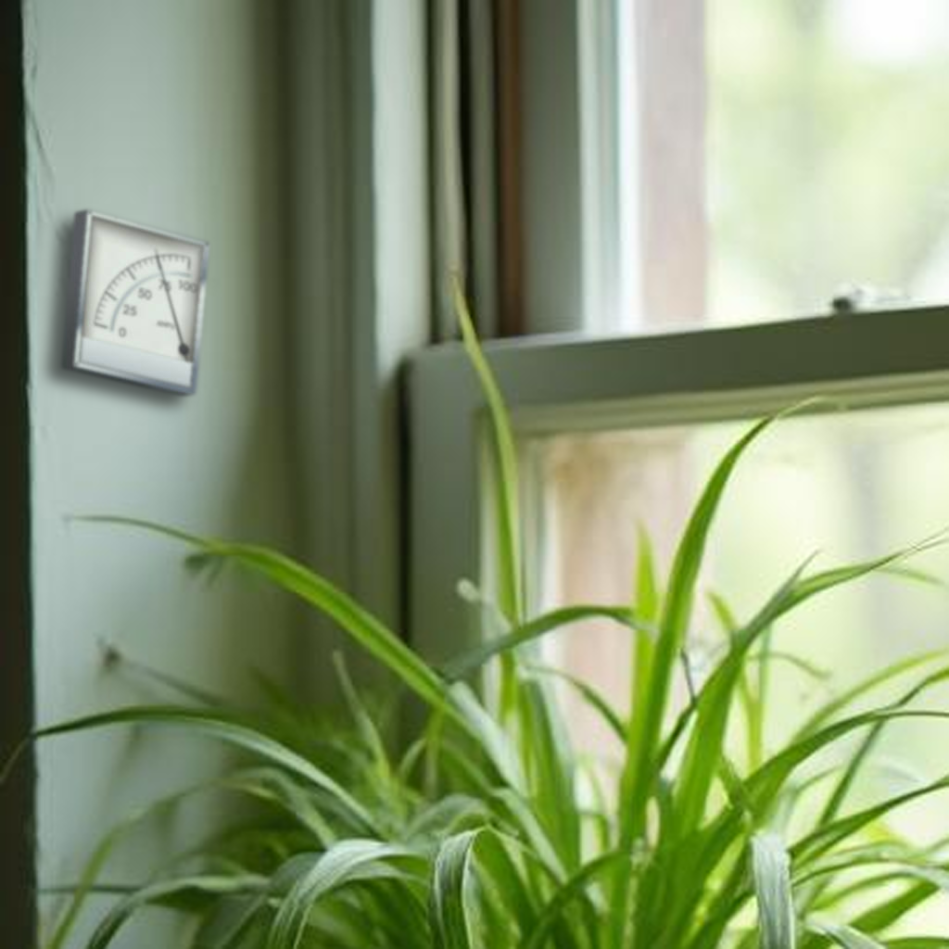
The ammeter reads 75 A
